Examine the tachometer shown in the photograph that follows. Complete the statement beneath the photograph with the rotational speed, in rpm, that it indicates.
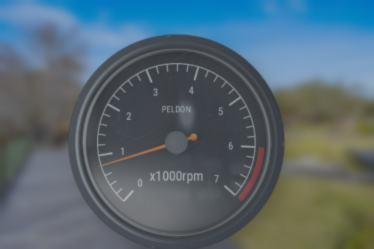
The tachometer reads 800 rpm
